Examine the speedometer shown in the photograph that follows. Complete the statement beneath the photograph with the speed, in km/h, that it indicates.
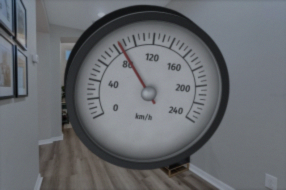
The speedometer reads 85 km/h
